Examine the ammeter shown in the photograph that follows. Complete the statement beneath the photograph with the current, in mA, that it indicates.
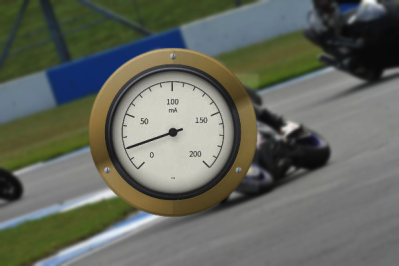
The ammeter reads 20 mA
